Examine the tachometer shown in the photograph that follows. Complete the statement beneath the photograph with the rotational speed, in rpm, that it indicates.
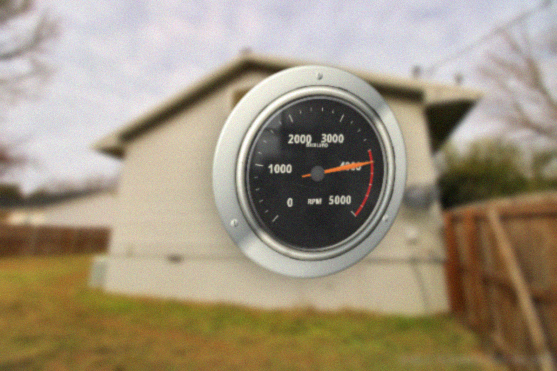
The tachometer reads 4000 rpm
